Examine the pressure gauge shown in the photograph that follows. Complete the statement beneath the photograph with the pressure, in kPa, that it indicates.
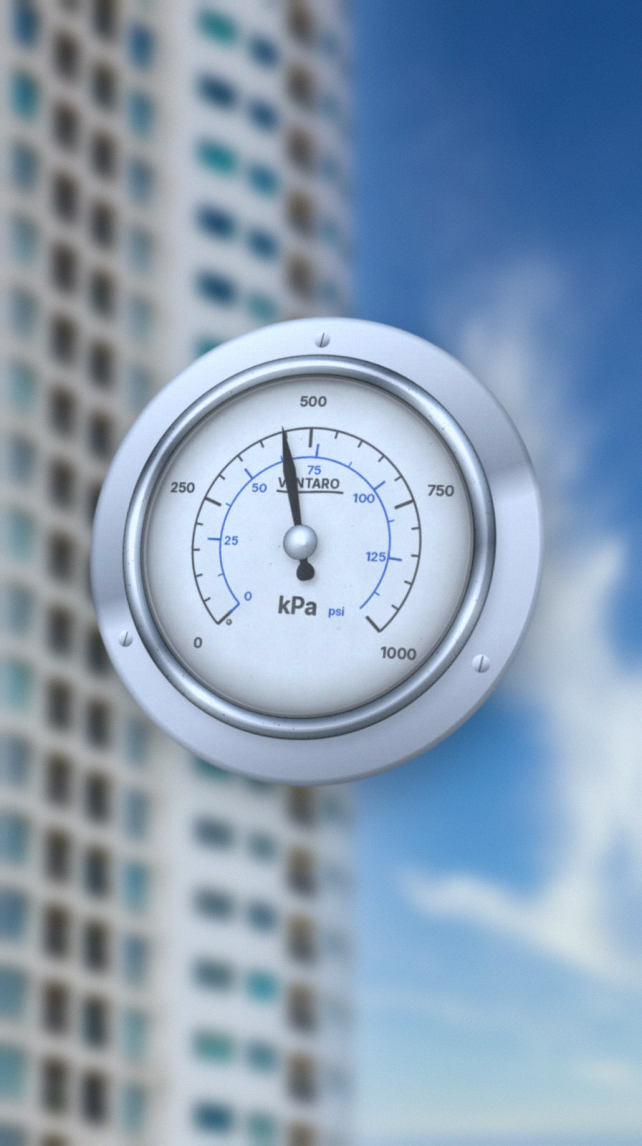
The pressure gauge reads 450 kPa
